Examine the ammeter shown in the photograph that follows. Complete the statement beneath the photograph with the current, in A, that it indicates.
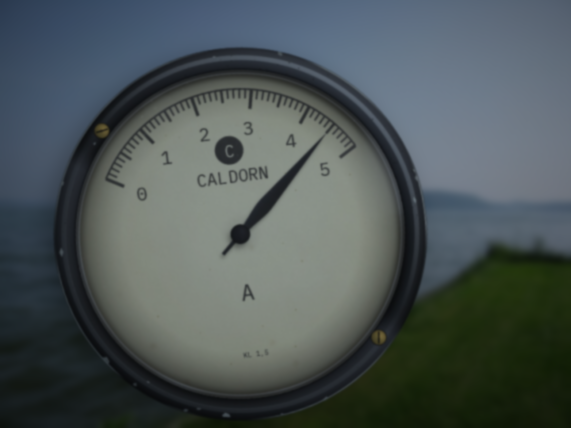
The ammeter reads 4.5 A
